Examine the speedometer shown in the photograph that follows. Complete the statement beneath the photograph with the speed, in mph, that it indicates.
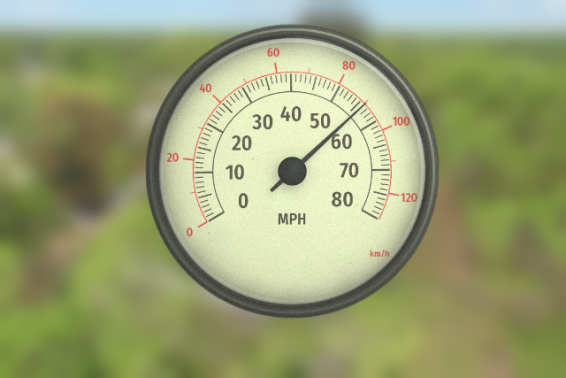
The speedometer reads 56 mph
